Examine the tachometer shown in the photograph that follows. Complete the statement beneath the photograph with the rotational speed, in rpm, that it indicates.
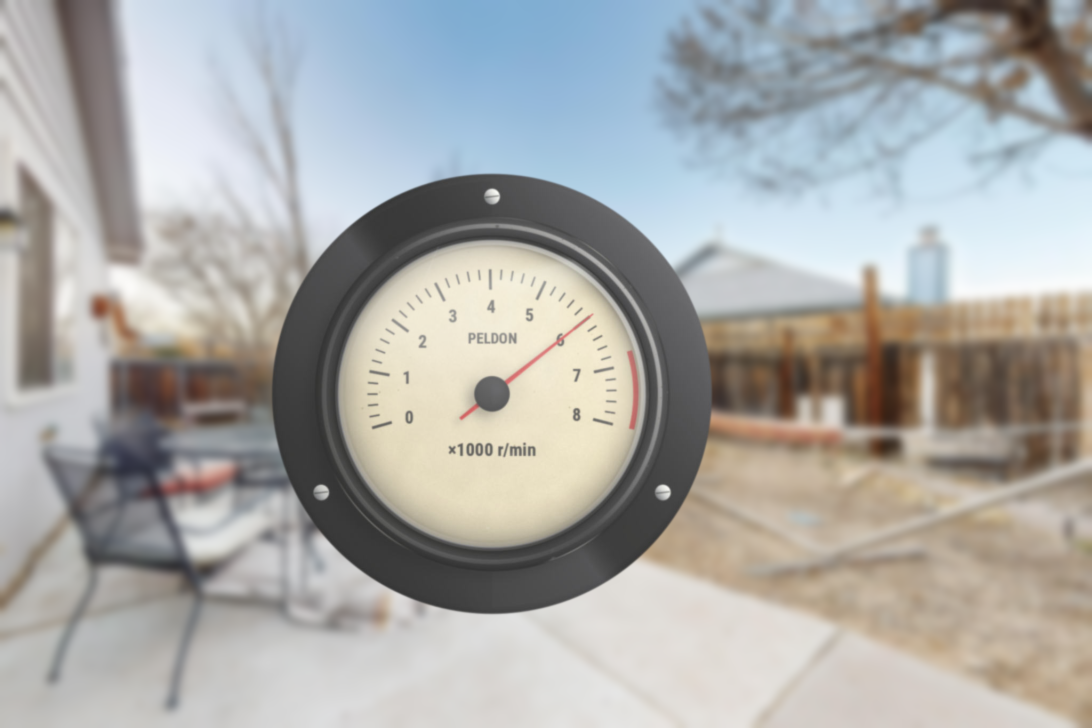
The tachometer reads 6000 rpm
